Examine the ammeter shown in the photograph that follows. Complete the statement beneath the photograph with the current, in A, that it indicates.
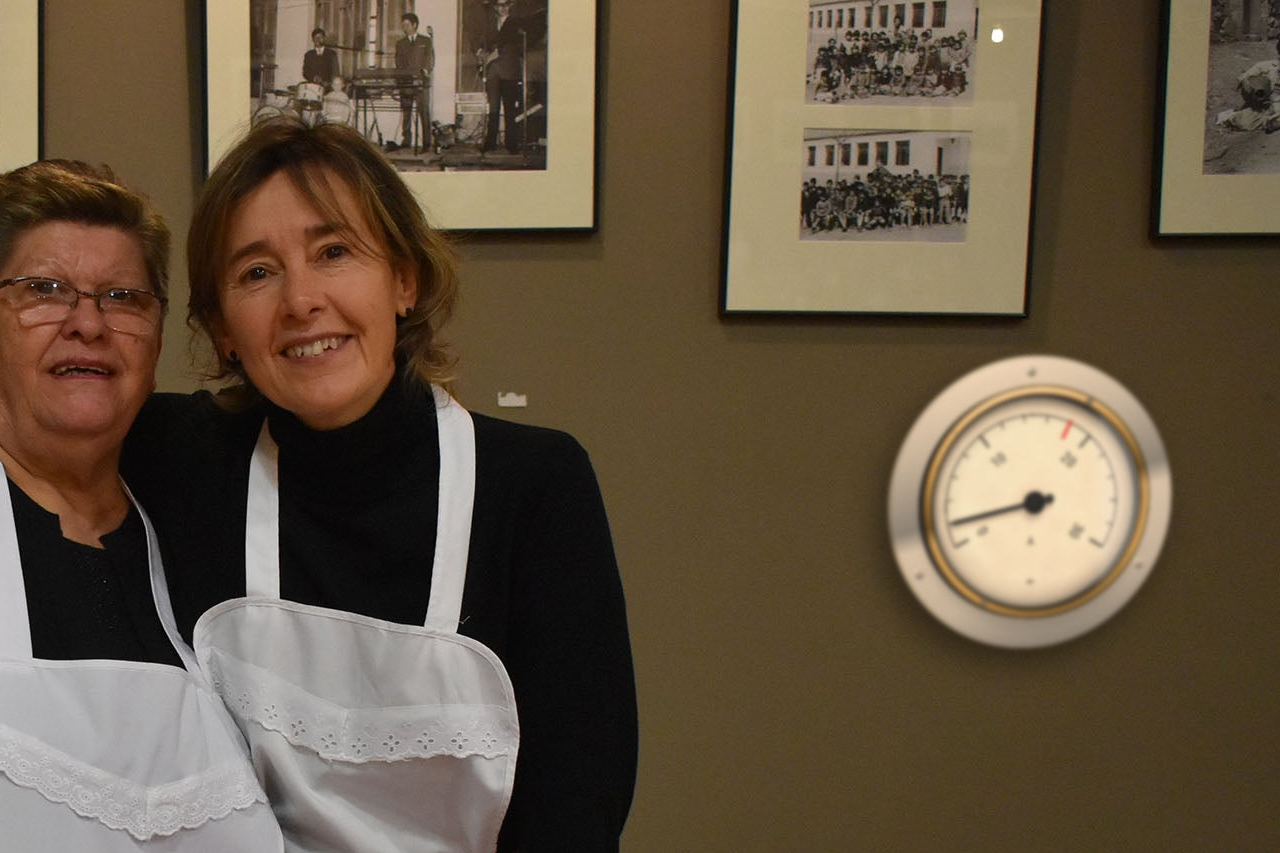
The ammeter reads 2 A
